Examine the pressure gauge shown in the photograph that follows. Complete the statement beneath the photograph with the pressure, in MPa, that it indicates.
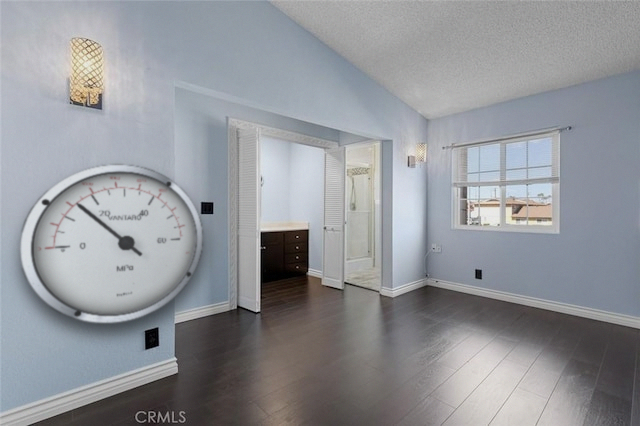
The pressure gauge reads 15 MPa
